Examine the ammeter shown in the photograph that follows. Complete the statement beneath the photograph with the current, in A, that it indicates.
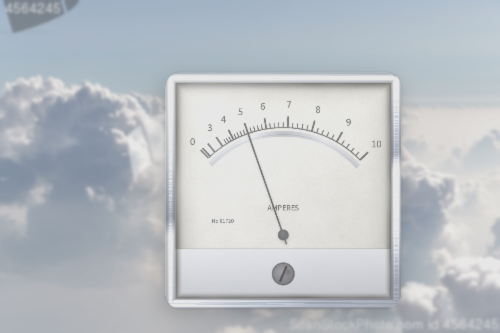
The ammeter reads 5 A
